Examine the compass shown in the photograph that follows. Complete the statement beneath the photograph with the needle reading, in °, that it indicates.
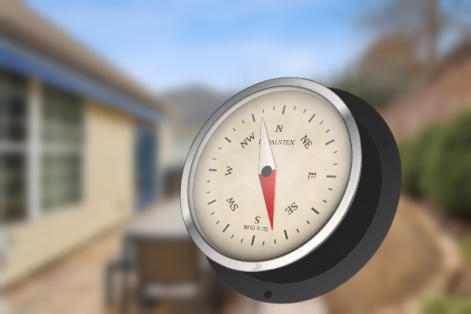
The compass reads 160 °
